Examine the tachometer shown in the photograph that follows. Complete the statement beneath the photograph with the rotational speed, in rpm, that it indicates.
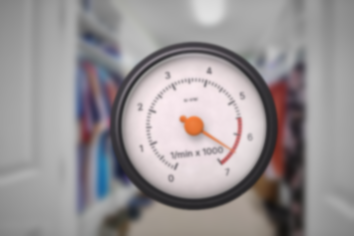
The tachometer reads 6500 rpm
